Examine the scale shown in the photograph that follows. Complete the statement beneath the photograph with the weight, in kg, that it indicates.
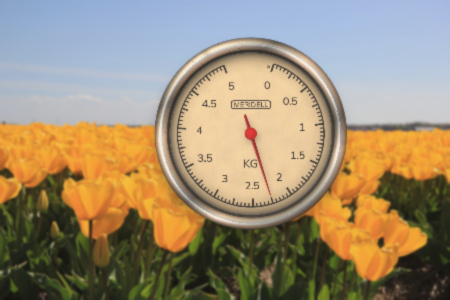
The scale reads 2.25 kg
